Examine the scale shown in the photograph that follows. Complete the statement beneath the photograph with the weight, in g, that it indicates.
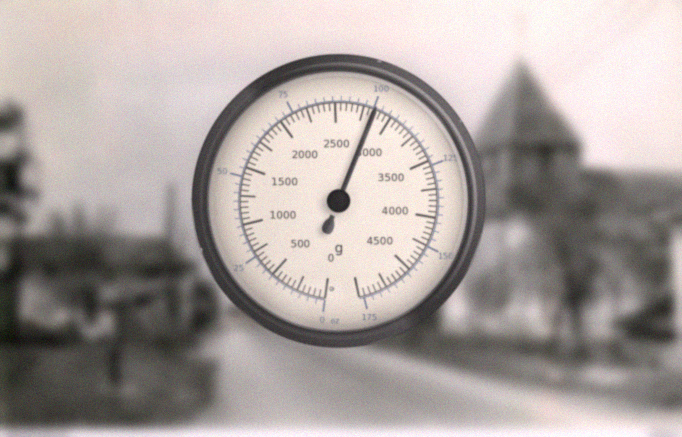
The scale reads 2850 g
